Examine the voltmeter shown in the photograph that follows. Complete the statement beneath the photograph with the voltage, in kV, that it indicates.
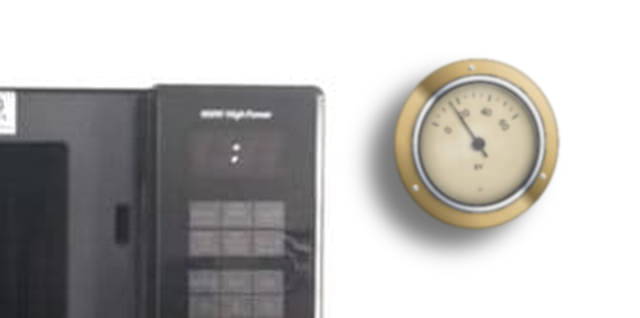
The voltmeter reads 15 kV
